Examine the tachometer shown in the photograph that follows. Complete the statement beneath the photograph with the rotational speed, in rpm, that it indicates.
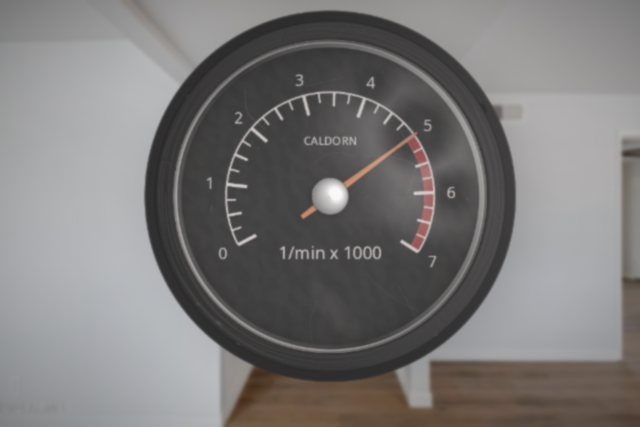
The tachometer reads 5000 rpm
